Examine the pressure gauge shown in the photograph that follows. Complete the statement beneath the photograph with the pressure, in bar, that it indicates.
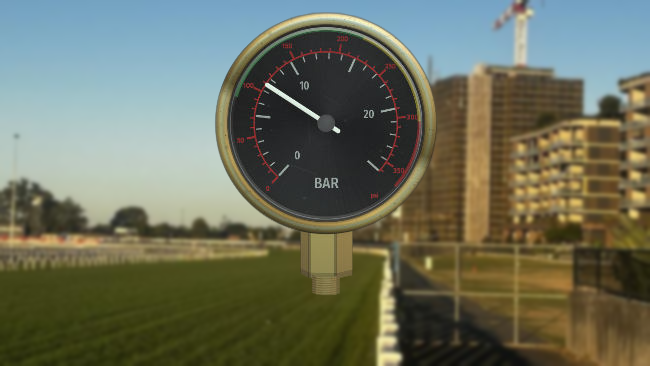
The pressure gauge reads 7.5 bar
